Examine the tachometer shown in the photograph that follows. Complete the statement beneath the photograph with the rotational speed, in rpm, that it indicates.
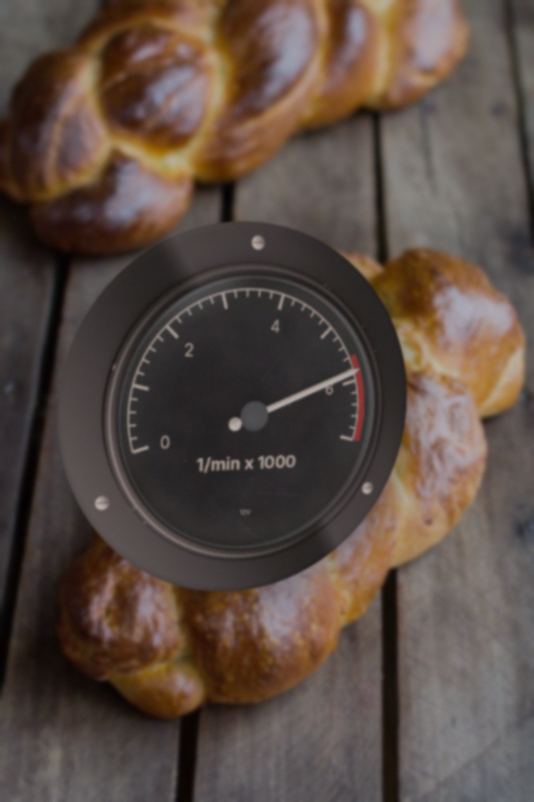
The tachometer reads 5800 rpm
